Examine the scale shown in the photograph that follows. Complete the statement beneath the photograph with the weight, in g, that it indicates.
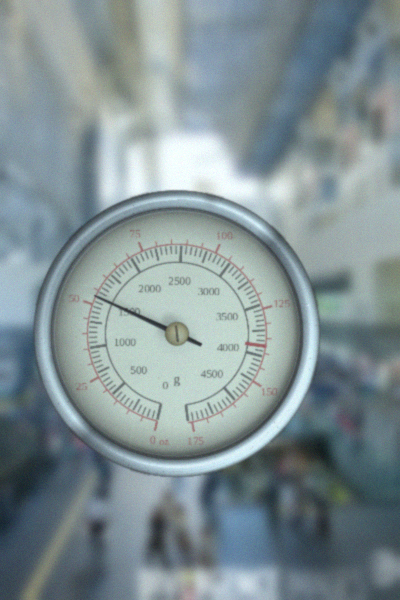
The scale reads 1500 g
